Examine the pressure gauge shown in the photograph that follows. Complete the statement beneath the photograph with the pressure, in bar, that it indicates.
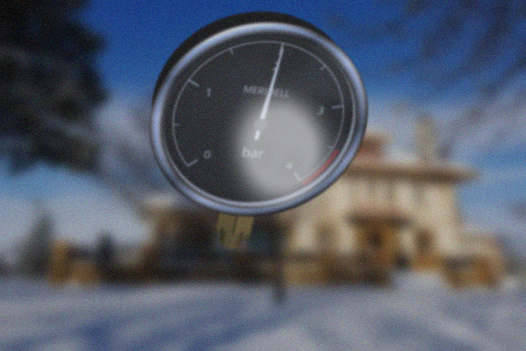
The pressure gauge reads 2 bar
